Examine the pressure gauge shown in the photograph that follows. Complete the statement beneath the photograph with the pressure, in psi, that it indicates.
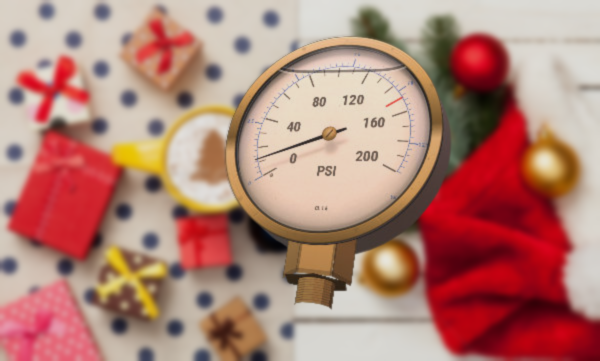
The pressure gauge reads 10 psi
